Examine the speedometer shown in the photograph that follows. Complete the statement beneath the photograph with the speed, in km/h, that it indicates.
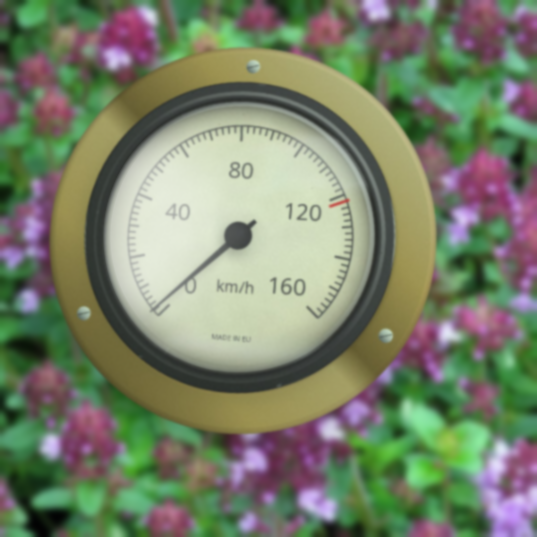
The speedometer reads 2 km/h
